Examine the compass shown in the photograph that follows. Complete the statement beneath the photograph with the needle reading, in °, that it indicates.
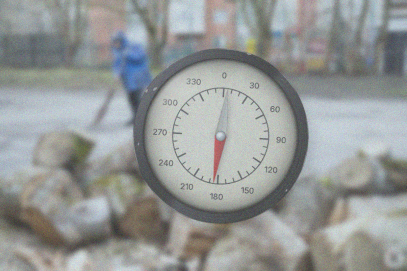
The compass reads 185 °
